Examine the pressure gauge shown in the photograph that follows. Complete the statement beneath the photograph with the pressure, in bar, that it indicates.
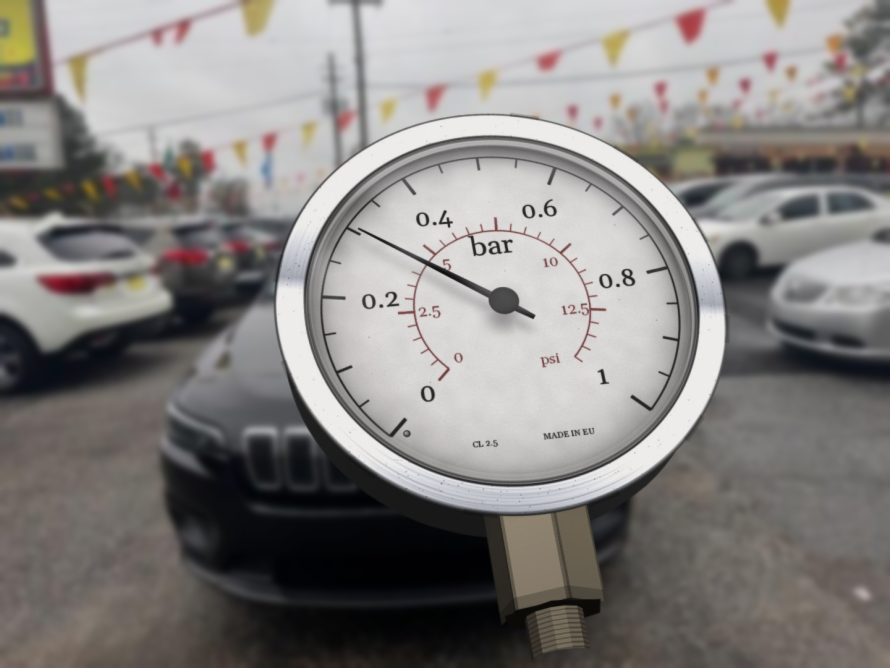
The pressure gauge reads 0.3 bar
